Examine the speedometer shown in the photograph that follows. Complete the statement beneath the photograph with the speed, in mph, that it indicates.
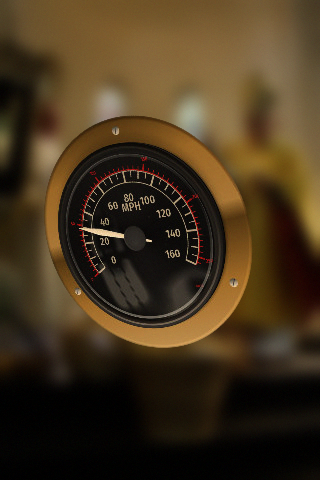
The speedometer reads 30 mph
